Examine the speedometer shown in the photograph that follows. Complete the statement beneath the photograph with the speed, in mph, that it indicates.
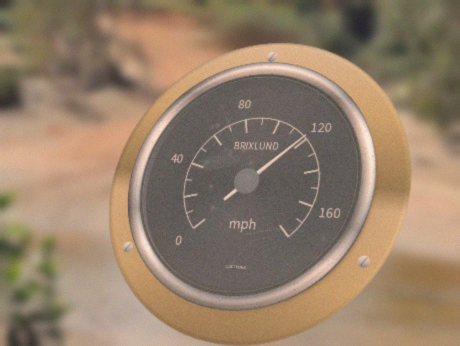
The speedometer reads 120 mph
